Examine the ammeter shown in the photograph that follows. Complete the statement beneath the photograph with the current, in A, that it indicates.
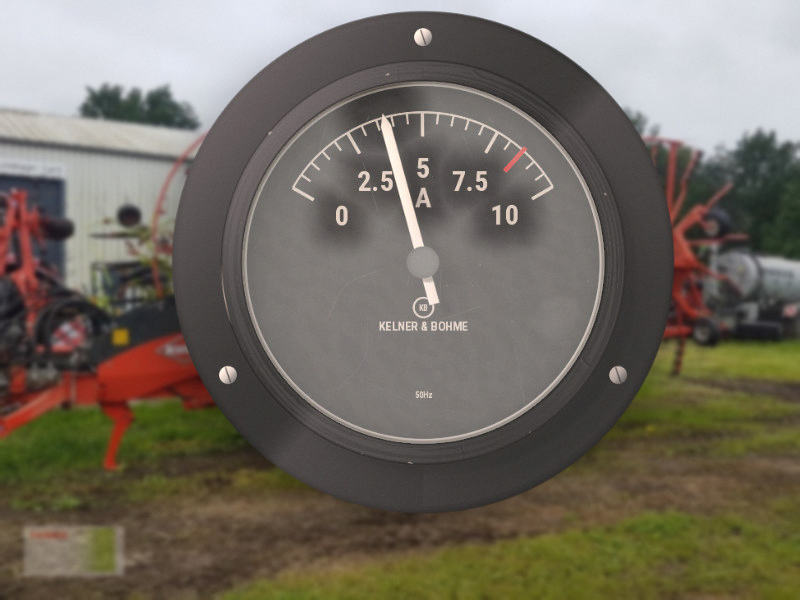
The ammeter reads 3.75 A
